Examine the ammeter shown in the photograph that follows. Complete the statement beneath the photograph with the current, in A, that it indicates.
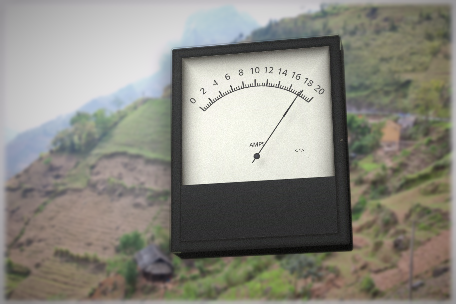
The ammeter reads 18 A
